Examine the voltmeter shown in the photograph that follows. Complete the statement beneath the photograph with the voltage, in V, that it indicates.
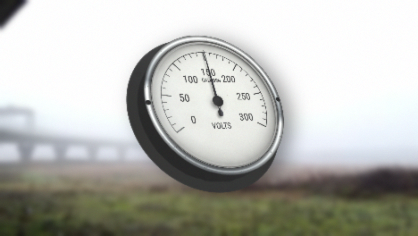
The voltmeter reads 150 V
